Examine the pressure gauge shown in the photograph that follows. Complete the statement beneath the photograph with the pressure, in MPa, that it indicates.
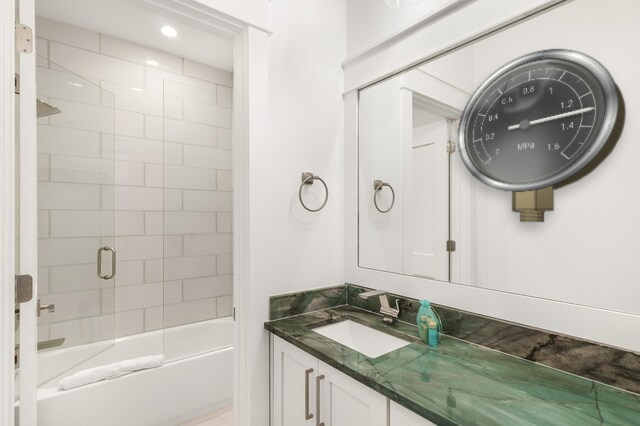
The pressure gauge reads 1.3 MPa
